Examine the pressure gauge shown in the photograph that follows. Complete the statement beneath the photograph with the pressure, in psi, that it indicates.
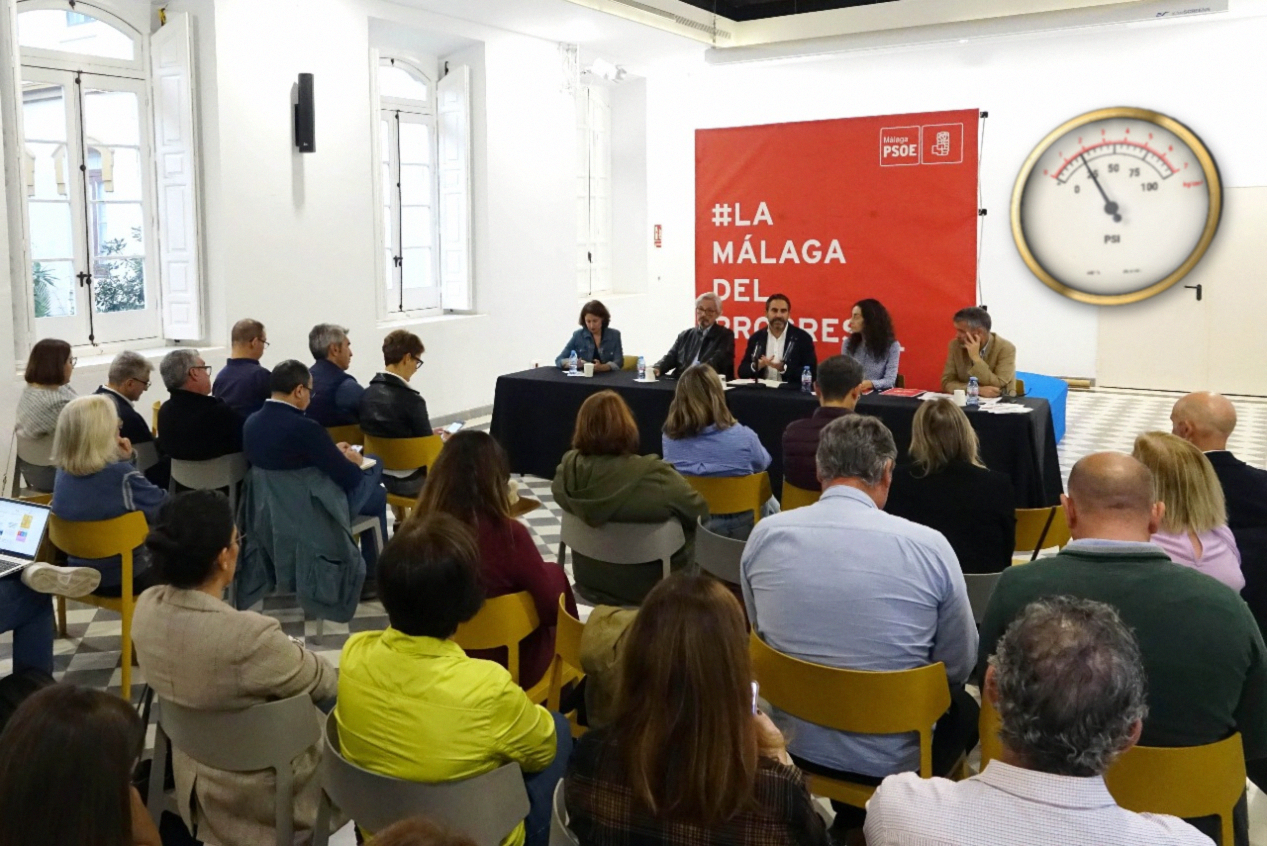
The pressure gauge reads 25 psi
